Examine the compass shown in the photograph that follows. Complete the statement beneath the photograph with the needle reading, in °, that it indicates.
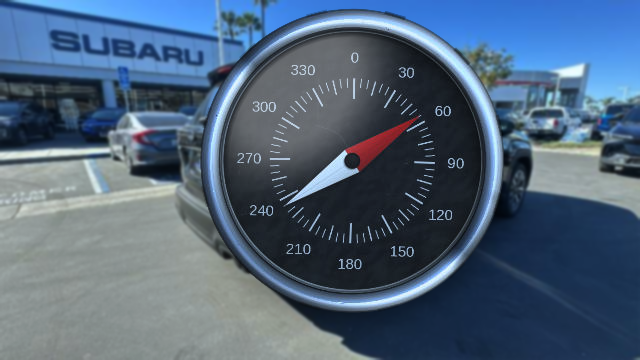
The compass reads 55 °
